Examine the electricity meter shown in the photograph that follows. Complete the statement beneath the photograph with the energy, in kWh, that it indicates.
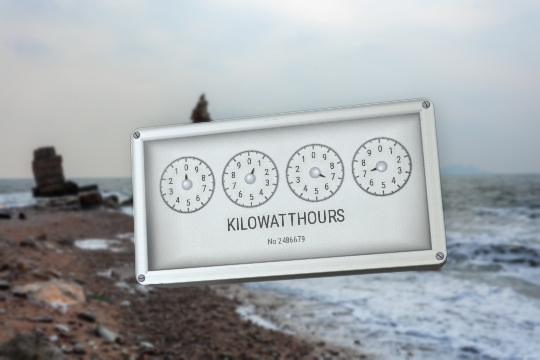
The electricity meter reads 67 kWh
